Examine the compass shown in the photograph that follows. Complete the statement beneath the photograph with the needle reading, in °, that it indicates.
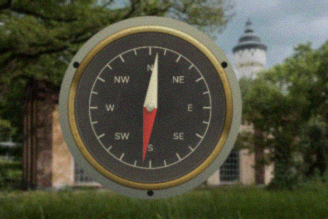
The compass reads 187.5 °
